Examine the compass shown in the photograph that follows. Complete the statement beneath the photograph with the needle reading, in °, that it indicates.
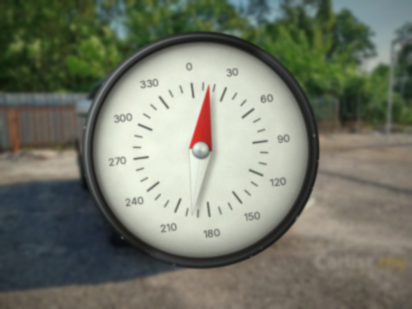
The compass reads 15 °
